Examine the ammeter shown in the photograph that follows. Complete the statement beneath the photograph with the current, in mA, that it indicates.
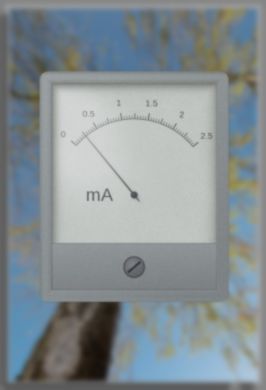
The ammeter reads 0.25 mA
